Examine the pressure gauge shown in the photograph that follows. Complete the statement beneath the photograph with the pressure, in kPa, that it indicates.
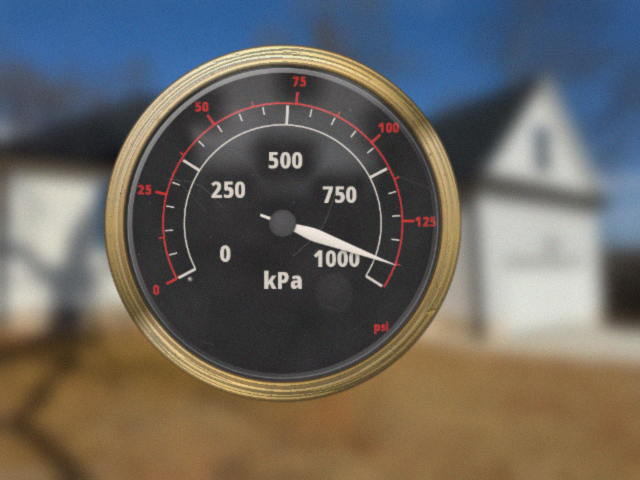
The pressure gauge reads 950 kPa
